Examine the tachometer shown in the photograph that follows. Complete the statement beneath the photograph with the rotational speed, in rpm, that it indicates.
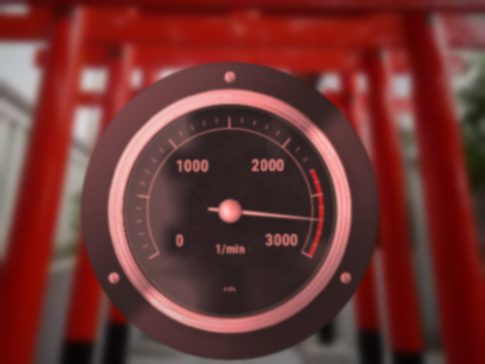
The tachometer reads 2700 rpm
